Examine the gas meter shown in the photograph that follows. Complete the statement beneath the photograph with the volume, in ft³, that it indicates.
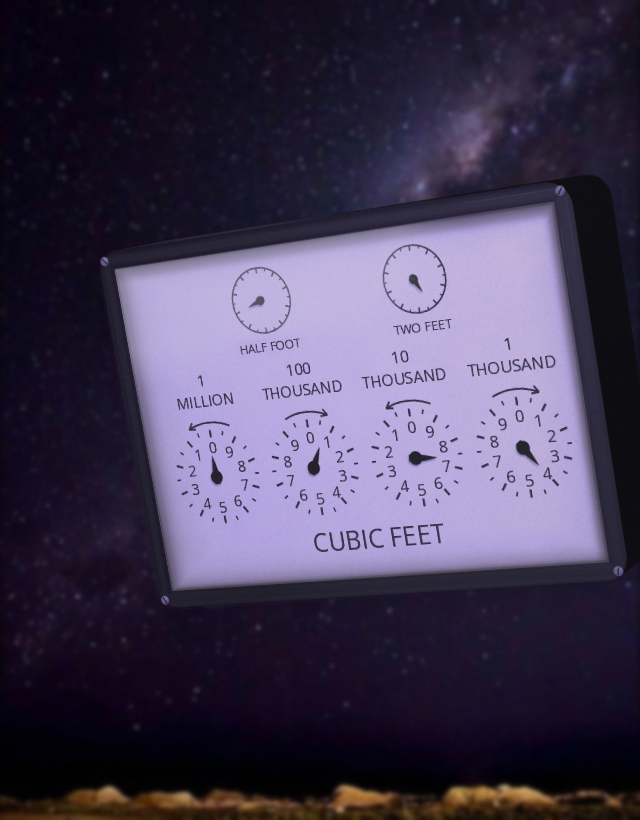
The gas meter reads 7400 ft³
